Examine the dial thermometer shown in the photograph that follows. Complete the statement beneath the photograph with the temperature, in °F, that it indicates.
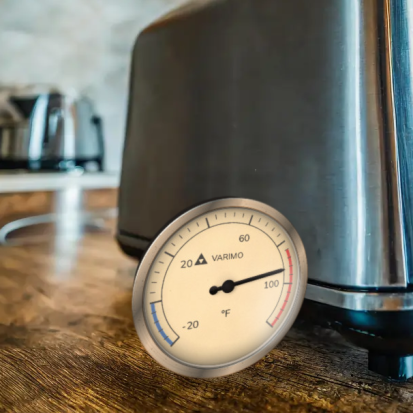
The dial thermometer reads 92 °F
